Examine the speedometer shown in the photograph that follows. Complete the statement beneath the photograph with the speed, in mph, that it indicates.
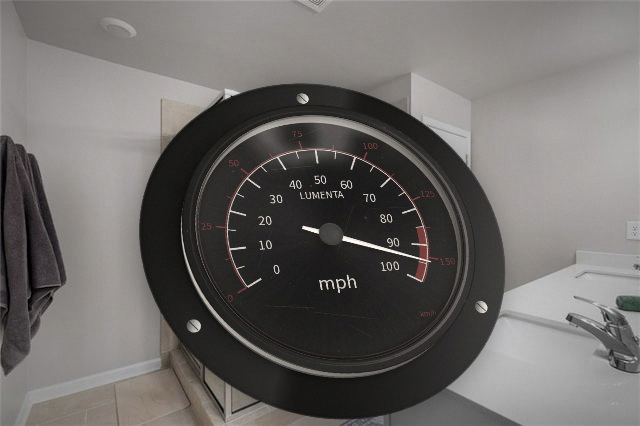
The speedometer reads 95 mph
